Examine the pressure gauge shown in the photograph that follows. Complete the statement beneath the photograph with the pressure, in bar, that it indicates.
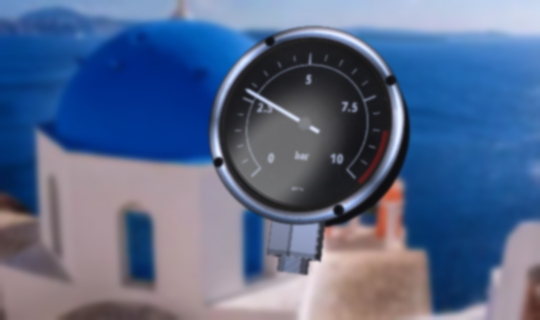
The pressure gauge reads 2.75 bar
